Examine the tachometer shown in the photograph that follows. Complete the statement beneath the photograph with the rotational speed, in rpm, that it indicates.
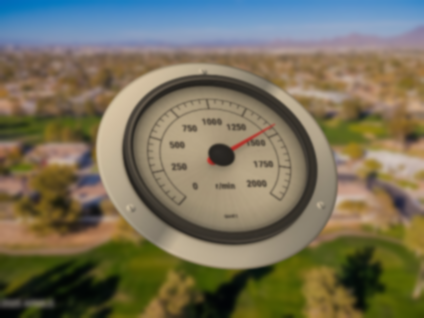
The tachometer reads 1450 rpm
